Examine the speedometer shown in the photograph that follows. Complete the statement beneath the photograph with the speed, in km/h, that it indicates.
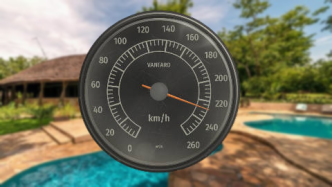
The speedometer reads 228 km/h
